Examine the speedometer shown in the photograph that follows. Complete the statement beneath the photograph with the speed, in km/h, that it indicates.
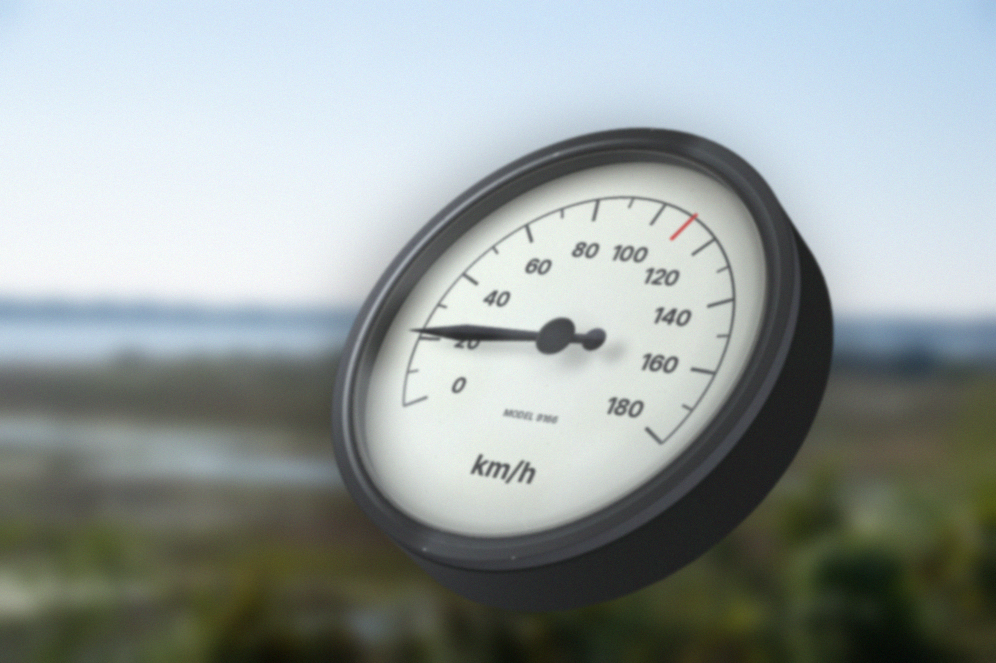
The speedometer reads 20 km/h
